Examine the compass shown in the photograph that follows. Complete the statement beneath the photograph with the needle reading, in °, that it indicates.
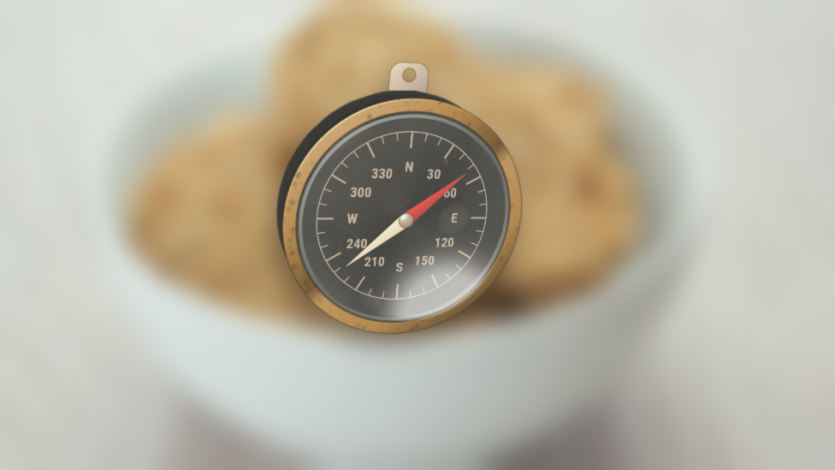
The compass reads 50 °
